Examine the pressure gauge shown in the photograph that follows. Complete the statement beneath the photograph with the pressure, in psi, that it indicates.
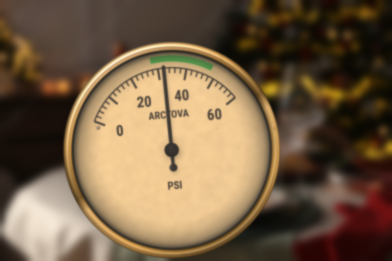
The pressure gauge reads 32 psi
